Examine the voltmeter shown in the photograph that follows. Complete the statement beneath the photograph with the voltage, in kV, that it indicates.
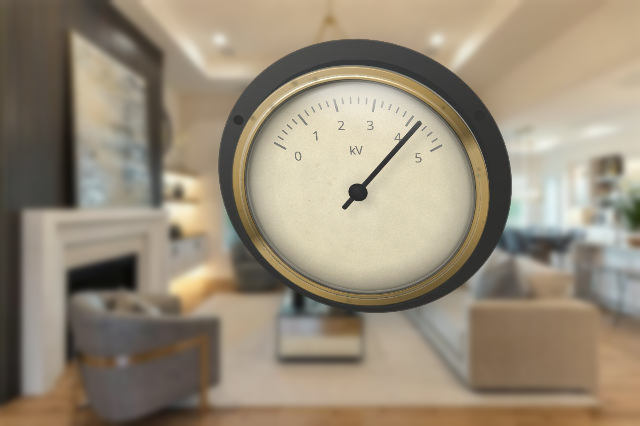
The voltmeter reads 4.2 kV
